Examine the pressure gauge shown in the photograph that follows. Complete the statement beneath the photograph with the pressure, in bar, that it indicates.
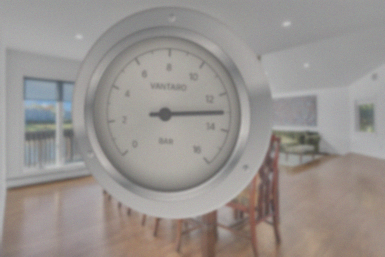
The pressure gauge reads 13 bar
